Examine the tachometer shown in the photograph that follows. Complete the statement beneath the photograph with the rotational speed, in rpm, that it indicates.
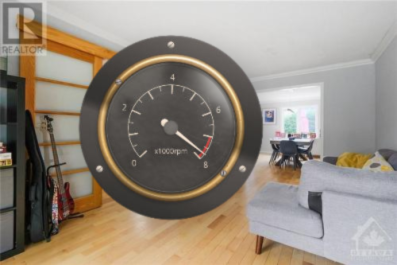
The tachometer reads 7750 rpm
